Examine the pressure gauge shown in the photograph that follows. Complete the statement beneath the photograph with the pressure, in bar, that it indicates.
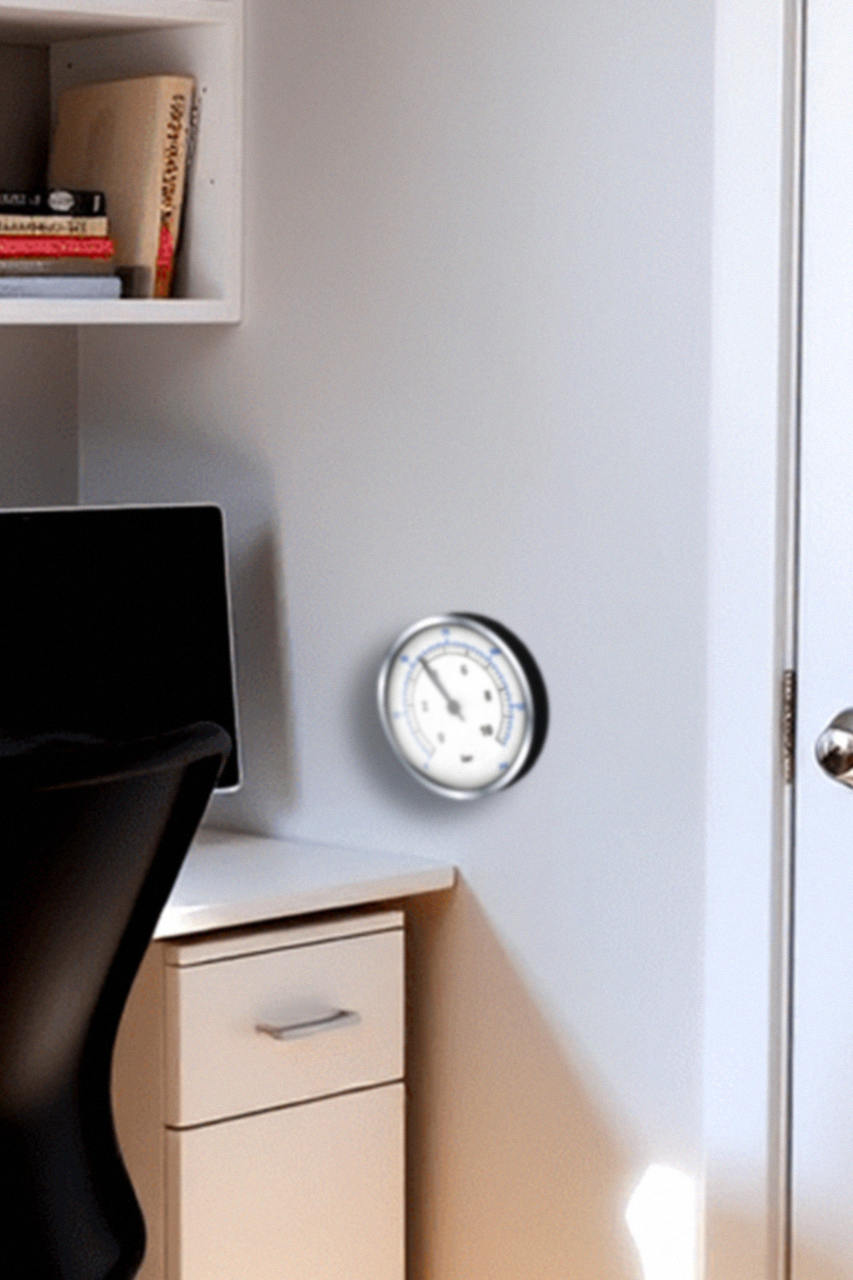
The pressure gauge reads 4 bar
